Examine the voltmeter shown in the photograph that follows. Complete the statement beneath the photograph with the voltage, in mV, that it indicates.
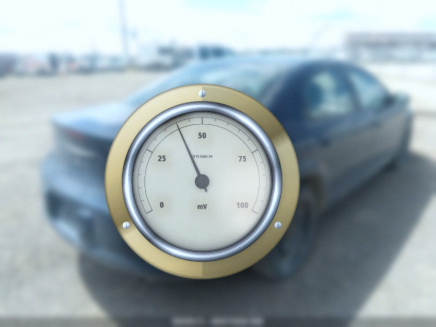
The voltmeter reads 40 mV
